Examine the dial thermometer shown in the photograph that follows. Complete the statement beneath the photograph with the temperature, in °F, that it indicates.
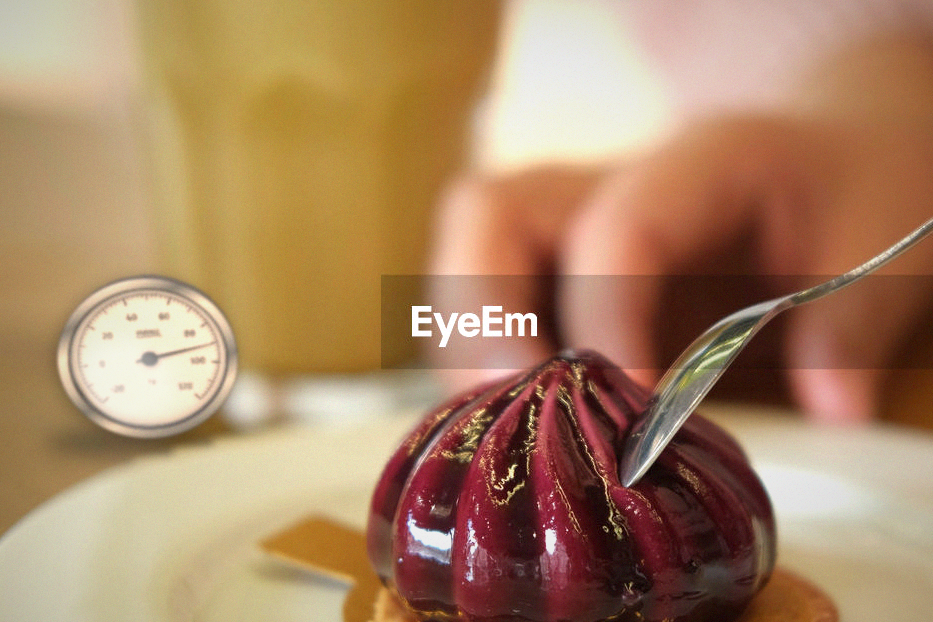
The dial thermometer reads 90 °F
